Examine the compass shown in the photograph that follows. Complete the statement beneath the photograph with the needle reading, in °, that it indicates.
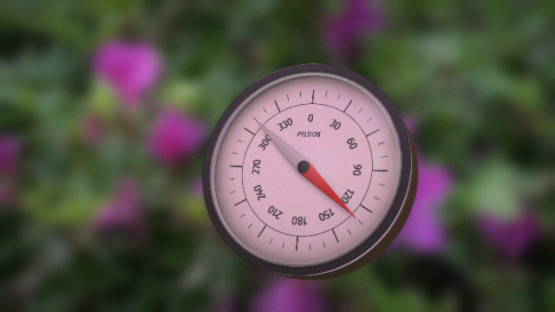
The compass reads 130 °
